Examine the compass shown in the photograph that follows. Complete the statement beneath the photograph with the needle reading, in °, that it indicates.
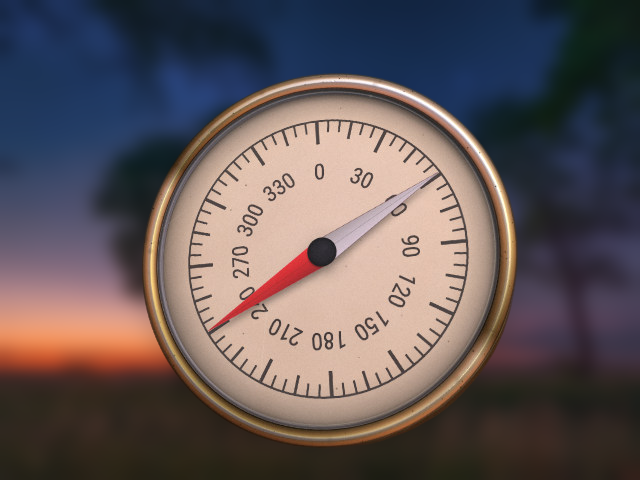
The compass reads 240 °
